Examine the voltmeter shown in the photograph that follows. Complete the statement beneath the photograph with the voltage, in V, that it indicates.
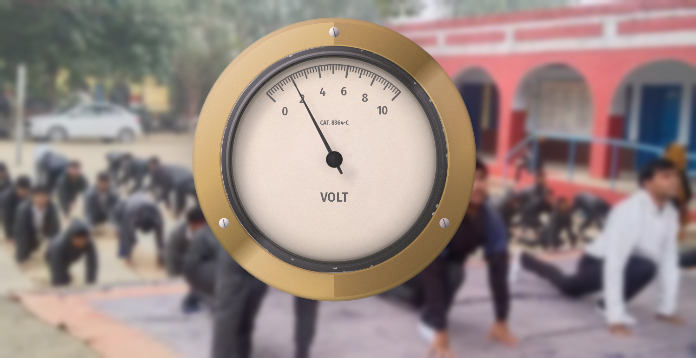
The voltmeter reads 2 V
